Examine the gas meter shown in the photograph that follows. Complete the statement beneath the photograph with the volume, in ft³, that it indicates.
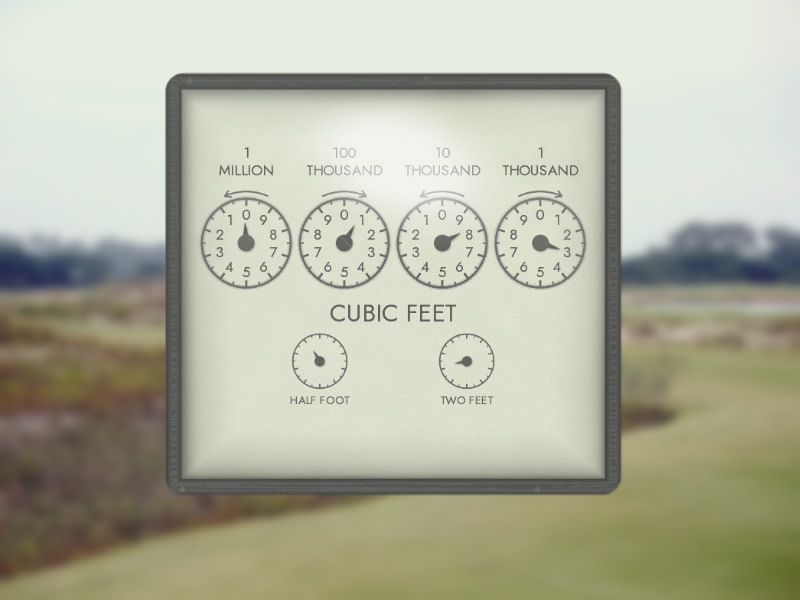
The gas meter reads 8300 ft³
